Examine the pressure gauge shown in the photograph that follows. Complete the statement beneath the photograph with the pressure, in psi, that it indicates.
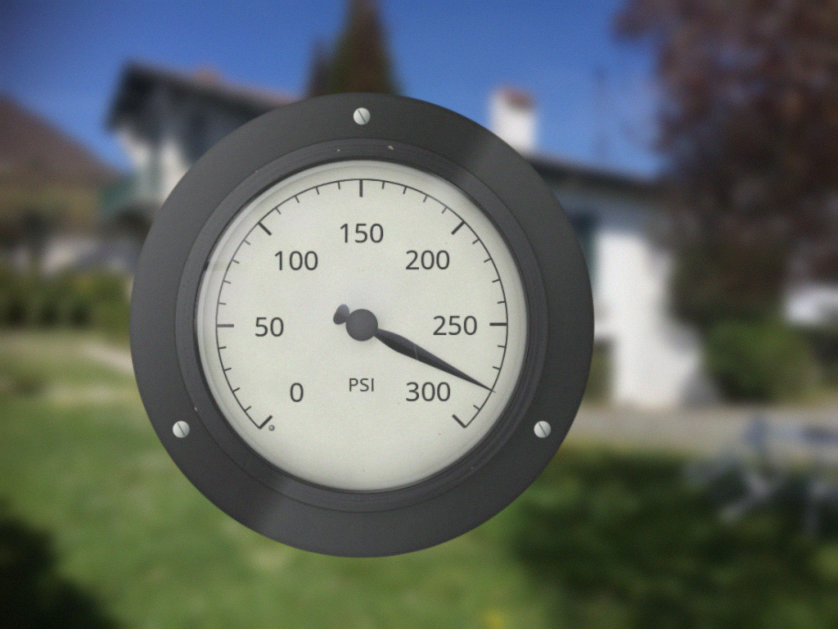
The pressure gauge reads 280 psi
